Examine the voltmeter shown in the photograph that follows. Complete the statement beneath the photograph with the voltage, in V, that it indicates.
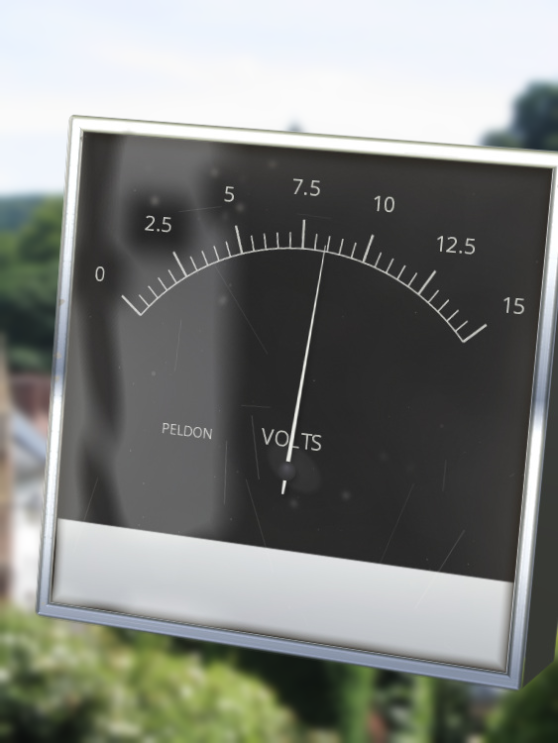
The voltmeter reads 8.5 V
